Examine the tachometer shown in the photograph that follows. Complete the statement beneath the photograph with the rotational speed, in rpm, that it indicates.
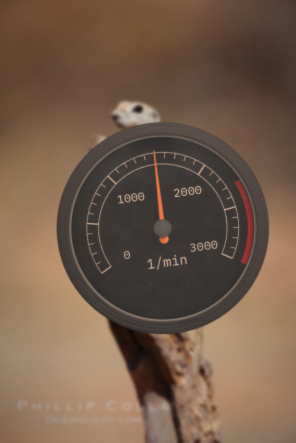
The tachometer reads 1500 rpm
